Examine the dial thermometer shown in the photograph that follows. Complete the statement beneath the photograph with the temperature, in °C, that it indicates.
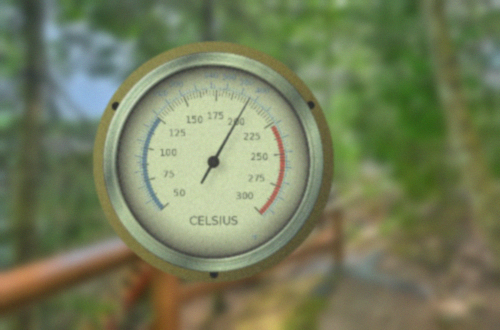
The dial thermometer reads 200 °C
